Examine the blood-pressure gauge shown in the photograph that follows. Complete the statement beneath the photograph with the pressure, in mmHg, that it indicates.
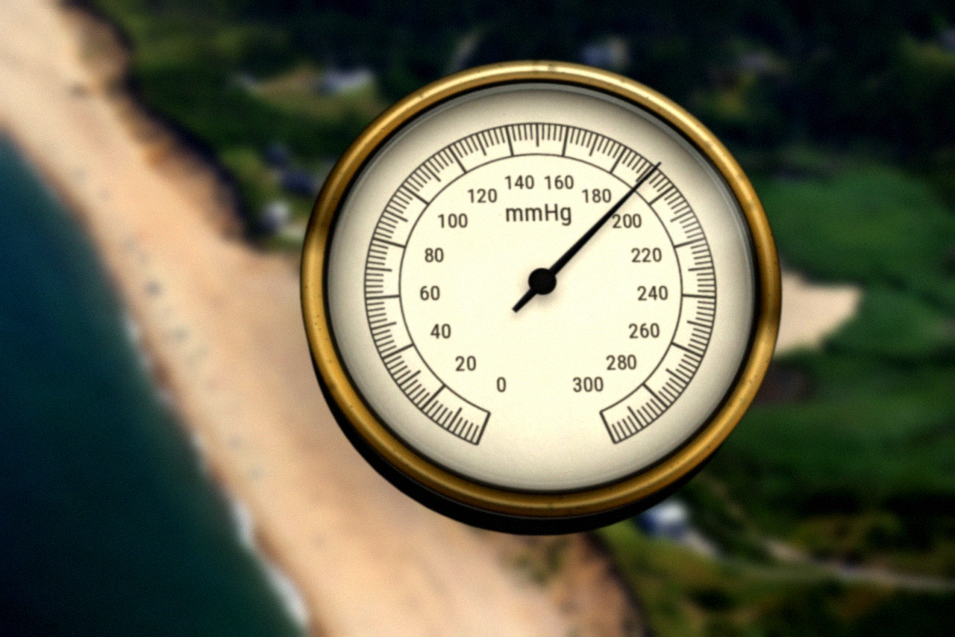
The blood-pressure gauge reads 192 mmHg
